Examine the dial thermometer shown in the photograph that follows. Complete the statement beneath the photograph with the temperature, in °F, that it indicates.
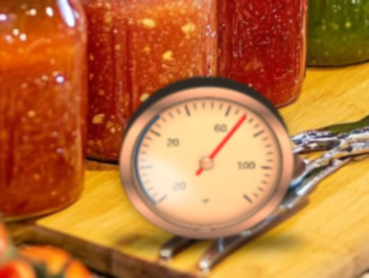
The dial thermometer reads 68 °F
